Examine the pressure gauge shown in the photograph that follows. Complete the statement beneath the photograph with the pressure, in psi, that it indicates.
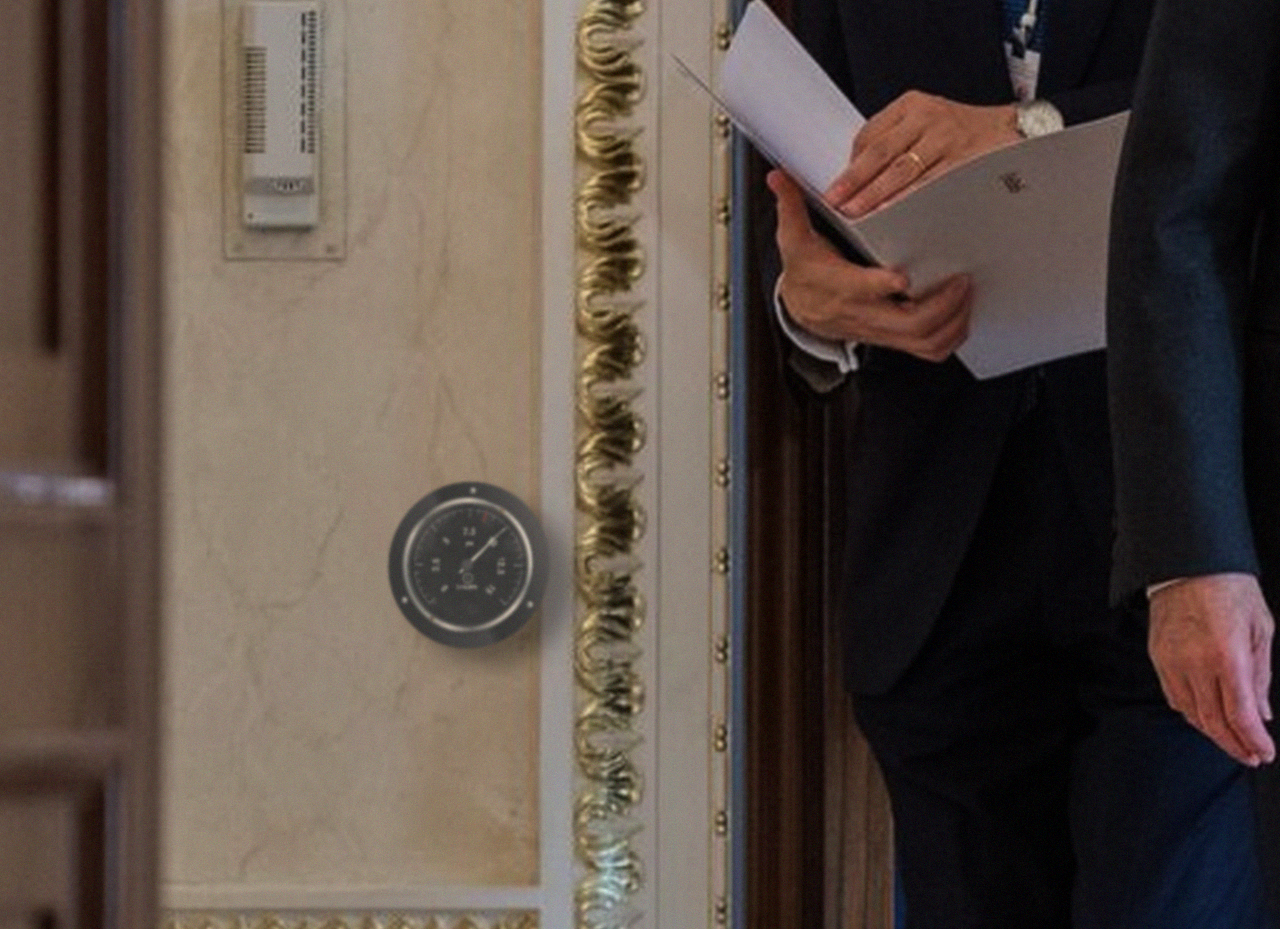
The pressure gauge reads 10 psi
